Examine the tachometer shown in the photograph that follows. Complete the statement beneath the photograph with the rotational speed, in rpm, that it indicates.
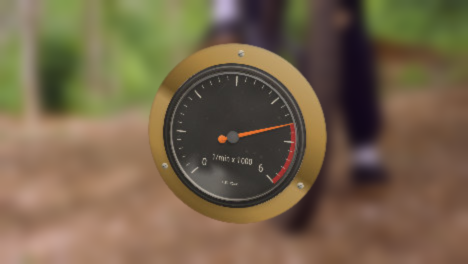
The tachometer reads 4600 rpm
